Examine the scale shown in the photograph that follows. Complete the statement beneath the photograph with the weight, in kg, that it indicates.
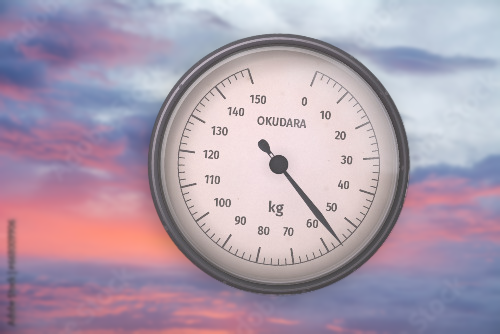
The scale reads 56 kg
